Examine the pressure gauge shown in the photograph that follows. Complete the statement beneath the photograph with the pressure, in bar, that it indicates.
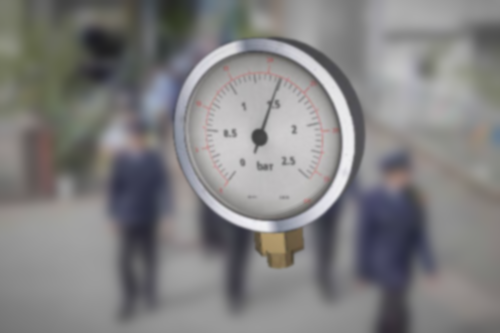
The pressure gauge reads 1.5 bar
